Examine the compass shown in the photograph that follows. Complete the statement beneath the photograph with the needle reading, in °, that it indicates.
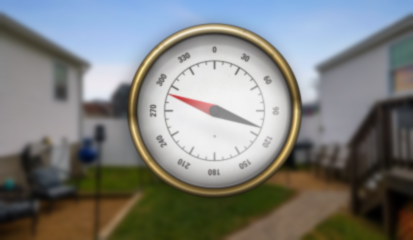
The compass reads 290 °
